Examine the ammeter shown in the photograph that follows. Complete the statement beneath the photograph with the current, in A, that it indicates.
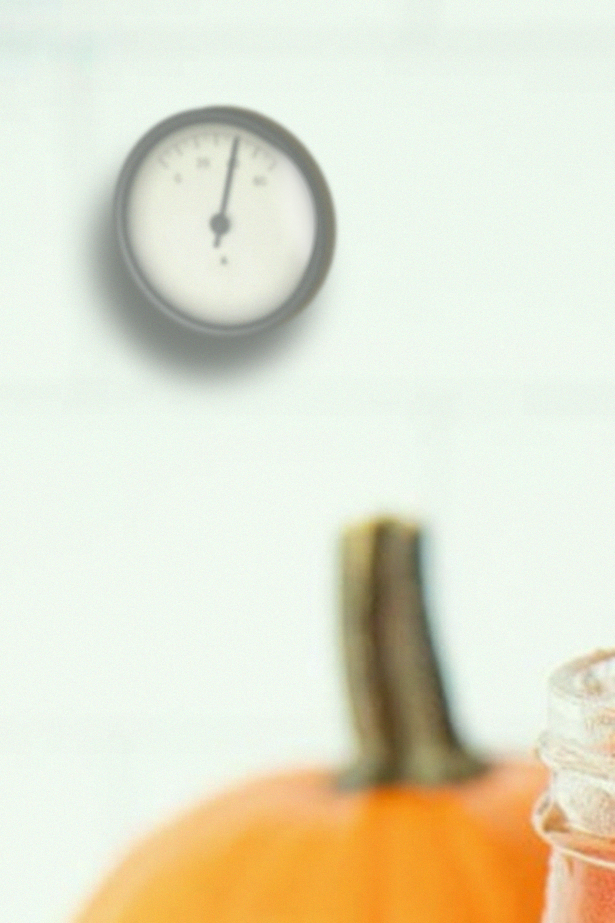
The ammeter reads 40 A
